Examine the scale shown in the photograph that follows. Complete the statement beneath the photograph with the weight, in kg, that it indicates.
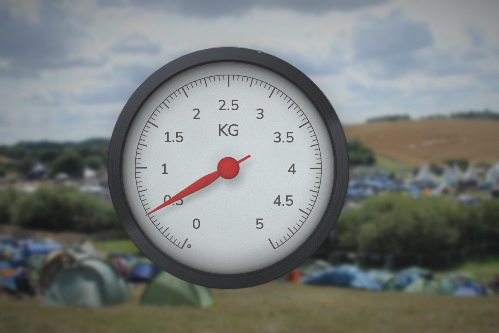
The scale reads 0.5 kg
